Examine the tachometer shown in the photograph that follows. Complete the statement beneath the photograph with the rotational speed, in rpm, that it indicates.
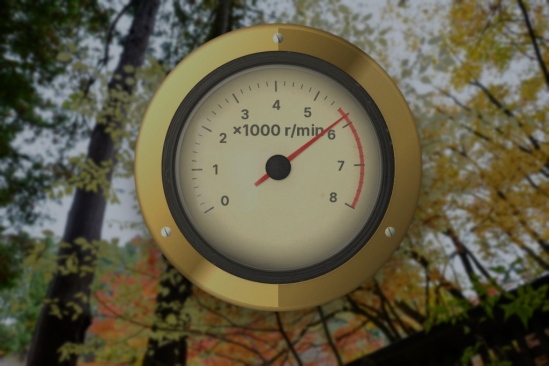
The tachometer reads 5800 rpm
